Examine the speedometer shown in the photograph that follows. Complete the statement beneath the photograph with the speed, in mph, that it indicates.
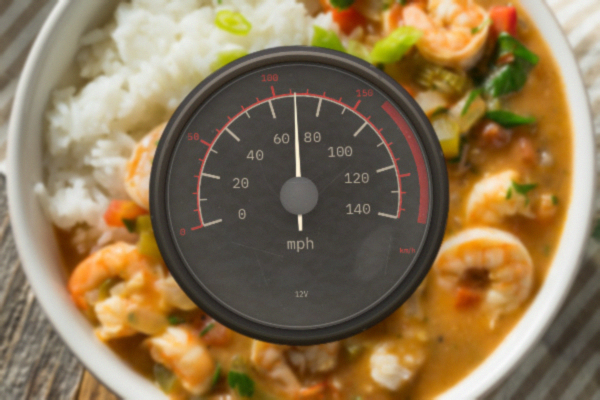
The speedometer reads 70 mph
